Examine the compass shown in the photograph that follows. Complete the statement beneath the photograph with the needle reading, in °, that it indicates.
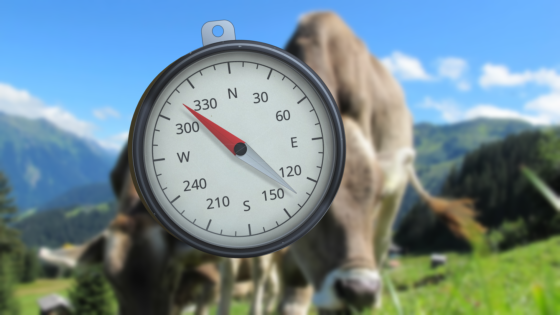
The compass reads 315 °
